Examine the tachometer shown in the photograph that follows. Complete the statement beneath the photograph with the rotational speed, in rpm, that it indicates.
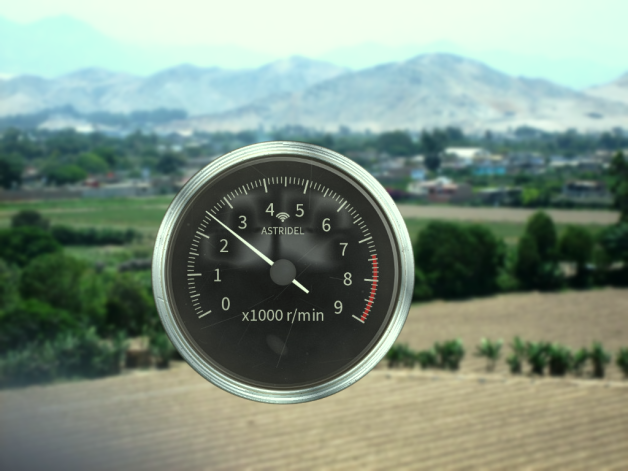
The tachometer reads 2500 rpm
